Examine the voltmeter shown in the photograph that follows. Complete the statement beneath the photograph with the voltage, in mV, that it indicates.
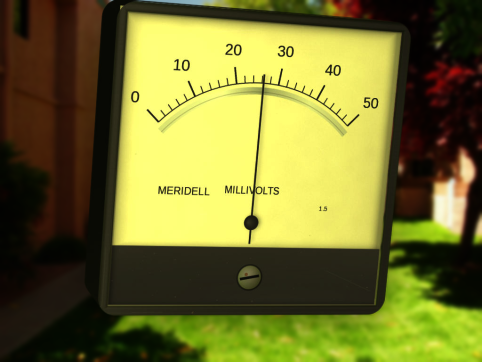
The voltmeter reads 26 mV
